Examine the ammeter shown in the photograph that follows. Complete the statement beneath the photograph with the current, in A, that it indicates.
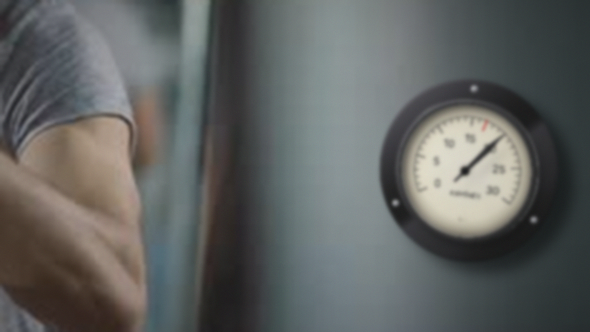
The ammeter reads 20 A
